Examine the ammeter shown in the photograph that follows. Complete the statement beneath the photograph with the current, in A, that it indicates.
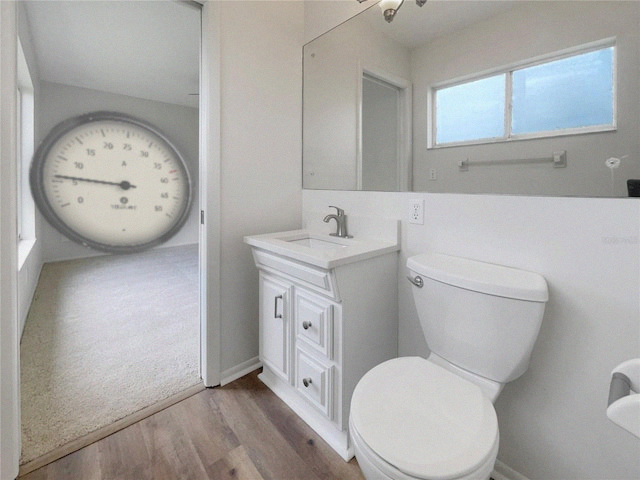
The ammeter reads 6 A
